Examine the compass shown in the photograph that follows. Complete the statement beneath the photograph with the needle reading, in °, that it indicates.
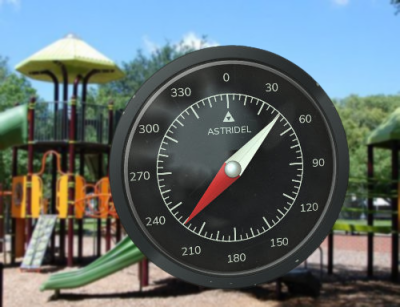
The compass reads 225 °
